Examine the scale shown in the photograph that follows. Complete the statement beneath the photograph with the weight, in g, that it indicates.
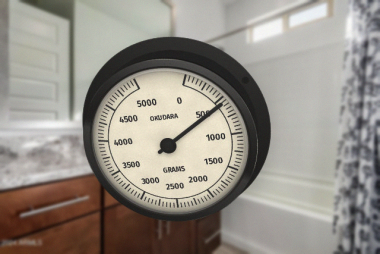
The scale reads 550 g
